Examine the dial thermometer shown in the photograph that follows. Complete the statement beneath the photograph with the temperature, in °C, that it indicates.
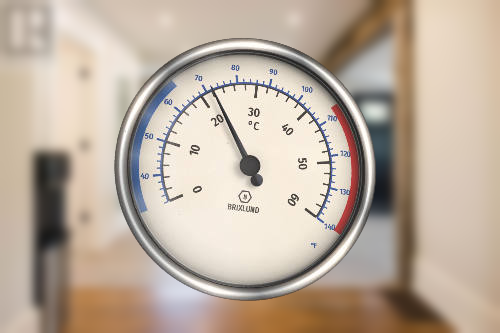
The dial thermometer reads 22 °C
